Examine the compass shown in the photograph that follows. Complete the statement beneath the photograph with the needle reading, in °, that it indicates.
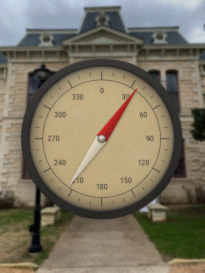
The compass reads 35 °
